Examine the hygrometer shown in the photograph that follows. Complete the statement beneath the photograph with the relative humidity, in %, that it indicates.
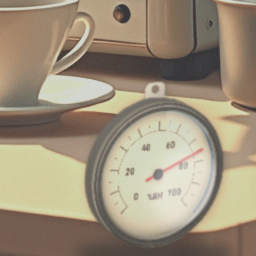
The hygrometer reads 75 %
